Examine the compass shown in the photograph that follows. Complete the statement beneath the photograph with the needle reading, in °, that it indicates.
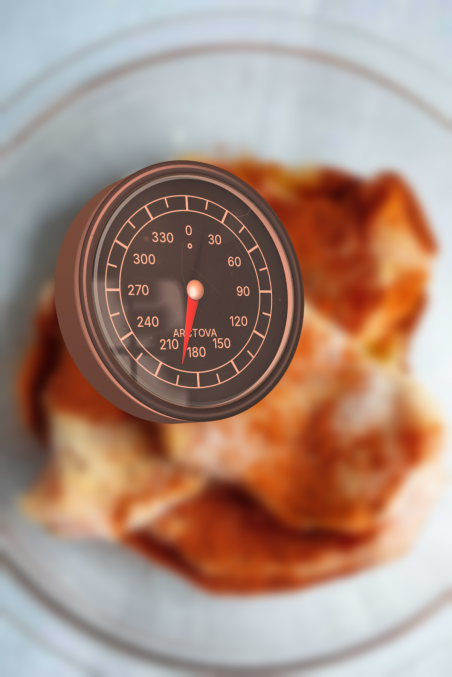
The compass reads 195 °
